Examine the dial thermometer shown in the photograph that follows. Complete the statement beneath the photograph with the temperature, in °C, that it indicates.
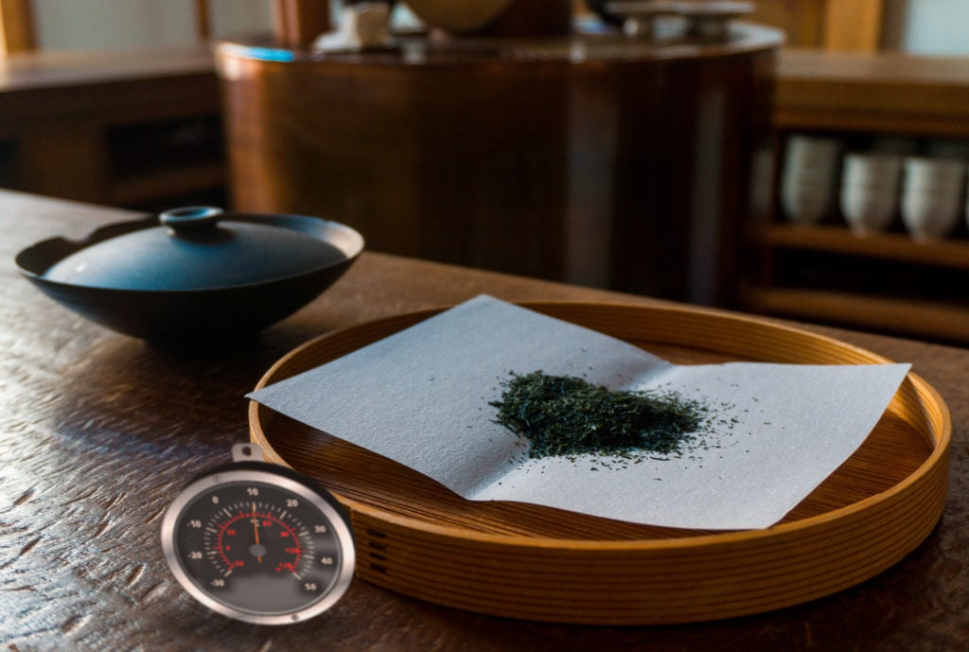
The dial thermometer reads 10 °C
